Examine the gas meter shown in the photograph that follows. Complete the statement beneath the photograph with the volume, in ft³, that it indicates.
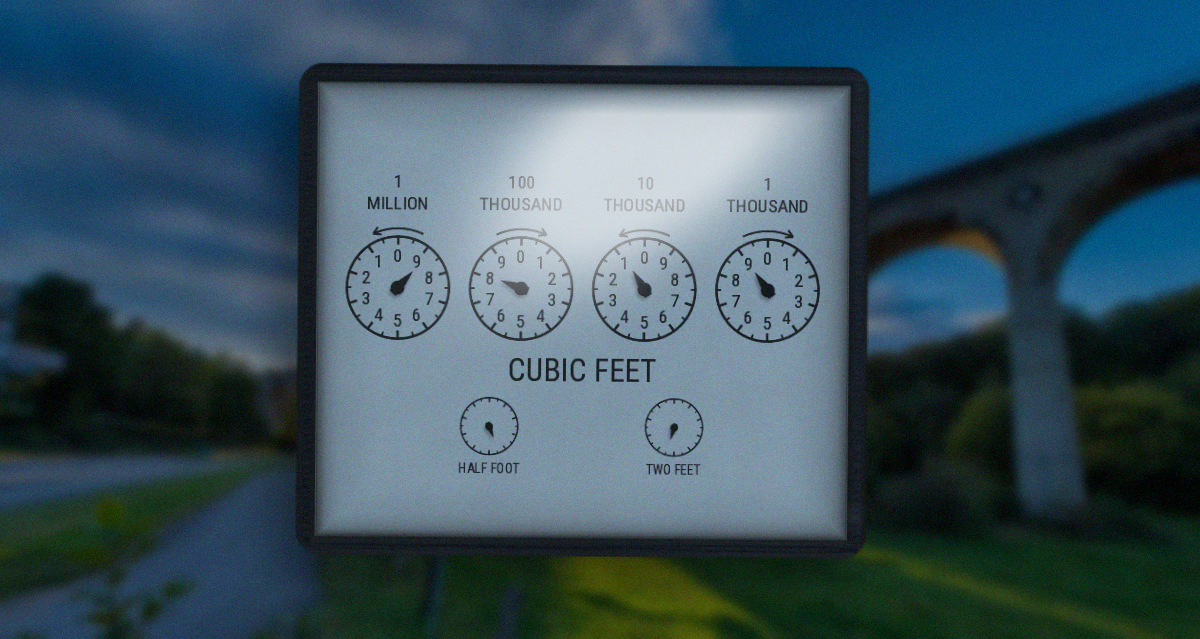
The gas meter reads 880900 ft³
